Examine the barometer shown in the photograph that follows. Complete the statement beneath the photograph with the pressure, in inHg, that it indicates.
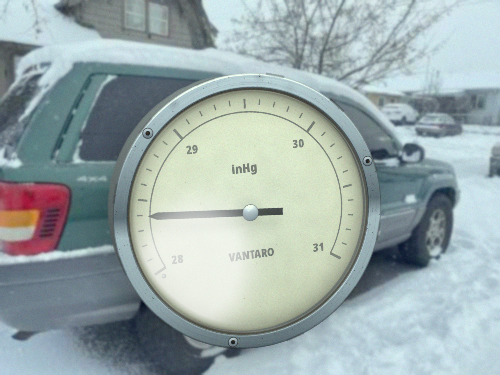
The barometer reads 28.4 inHg
